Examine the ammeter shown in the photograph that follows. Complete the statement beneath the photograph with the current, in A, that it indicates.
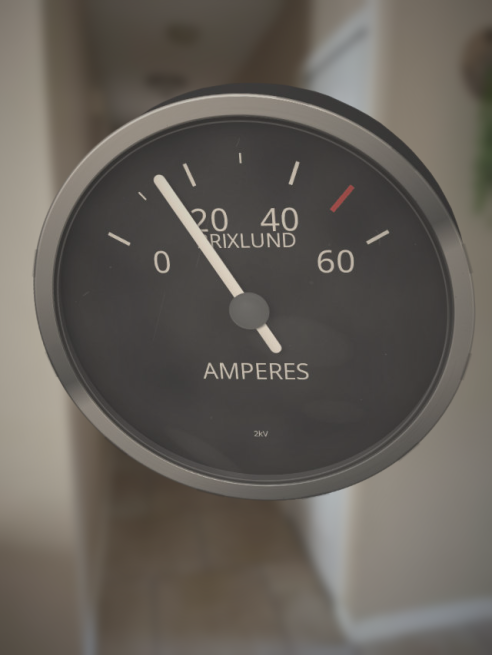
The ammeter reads 15 A
